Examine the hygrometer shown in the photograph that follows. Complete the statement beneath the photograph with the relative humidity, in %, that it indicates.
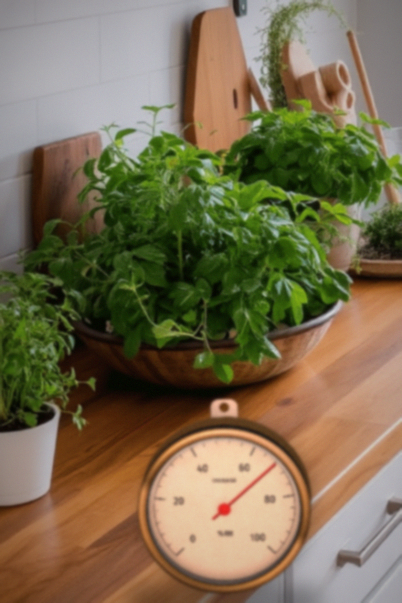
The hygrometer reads 68 %
